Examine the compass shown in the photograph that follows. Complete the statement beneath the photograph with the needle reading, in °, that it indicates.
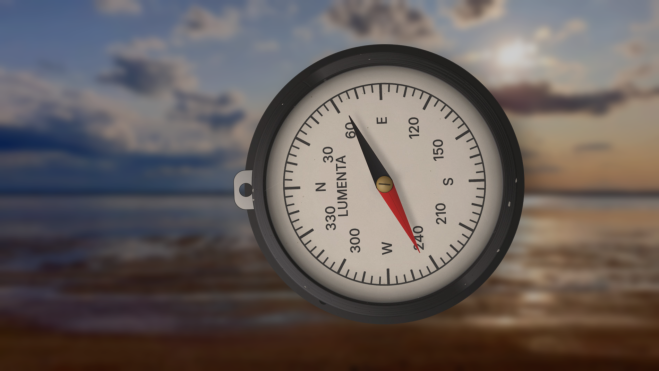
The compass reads 245 °
